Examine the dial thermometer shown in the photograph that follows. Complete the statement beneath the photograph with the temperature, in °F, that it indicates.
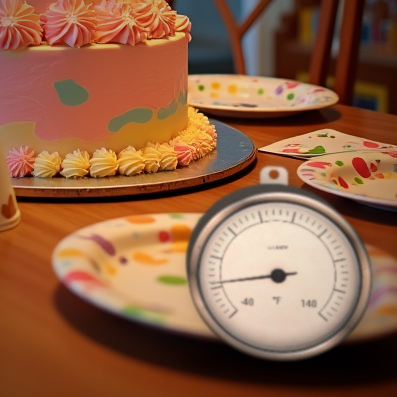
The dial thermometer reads -16 °F
